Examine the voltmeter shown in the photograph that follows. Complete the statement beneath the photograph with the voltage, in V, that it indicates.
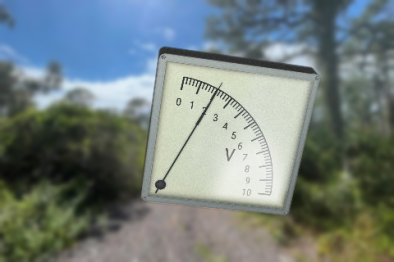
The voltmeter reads 2 V
